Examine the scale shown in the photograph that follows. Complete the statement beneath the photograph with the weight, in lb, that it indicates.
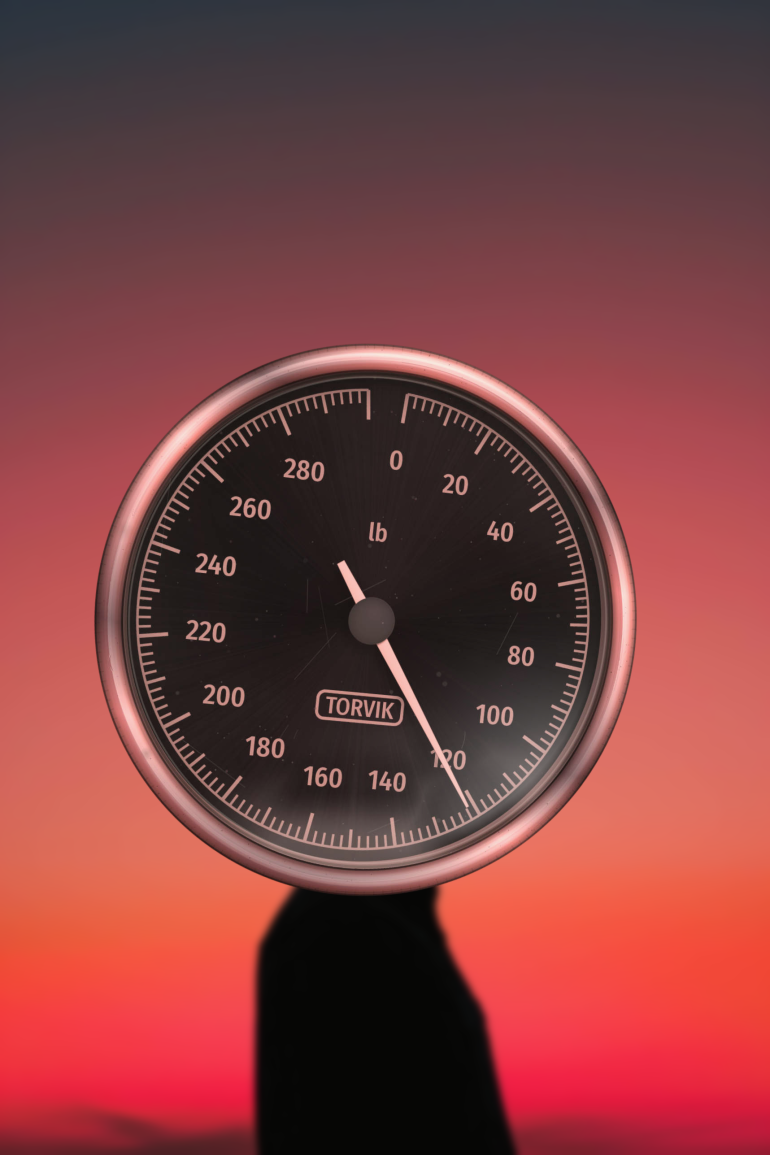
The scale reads 122 lb
